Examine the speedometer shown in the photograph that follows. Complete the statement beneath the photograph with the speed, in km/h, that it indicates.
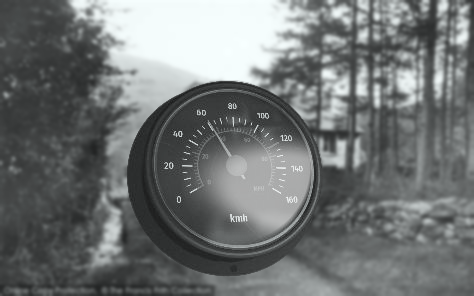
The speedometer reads 60 km/h
